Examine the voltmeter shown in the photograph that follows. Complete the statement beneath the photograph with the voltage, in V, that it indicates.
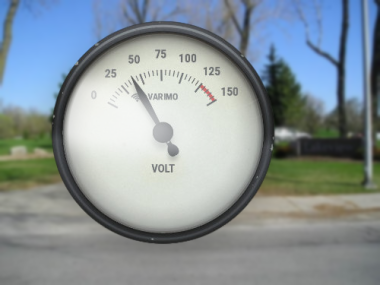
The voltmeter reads 40 V
